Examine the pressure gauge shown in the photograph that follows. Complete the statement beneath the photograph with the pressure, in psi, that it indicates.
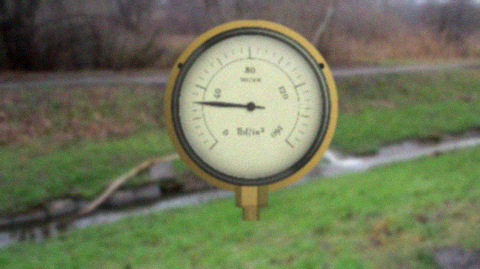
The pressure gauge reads 30 psi
